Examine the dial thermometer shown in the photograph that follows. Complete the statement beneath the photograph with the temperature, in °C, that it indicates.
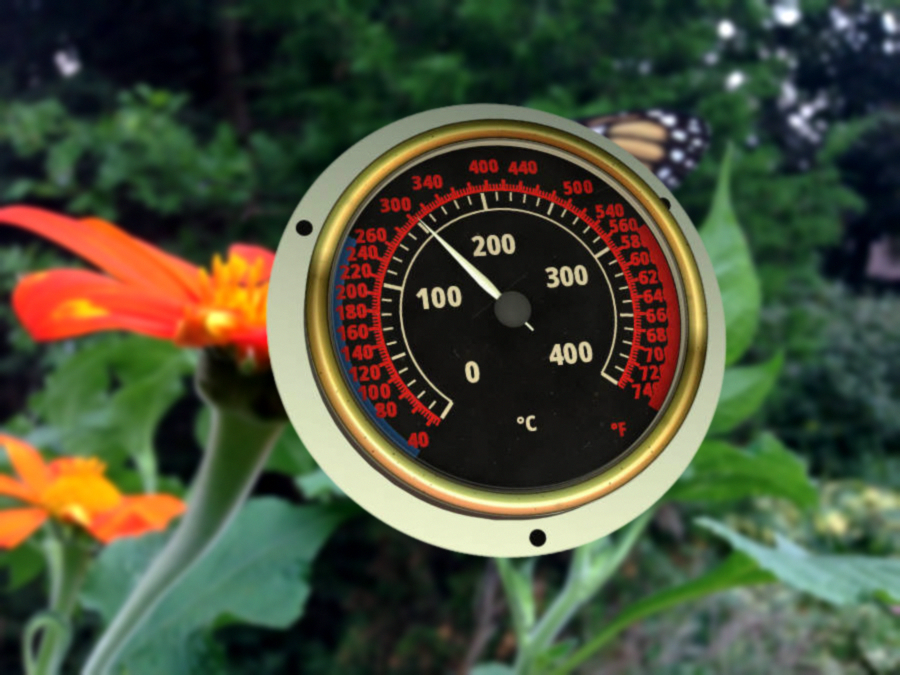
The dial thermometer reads 150 °C
